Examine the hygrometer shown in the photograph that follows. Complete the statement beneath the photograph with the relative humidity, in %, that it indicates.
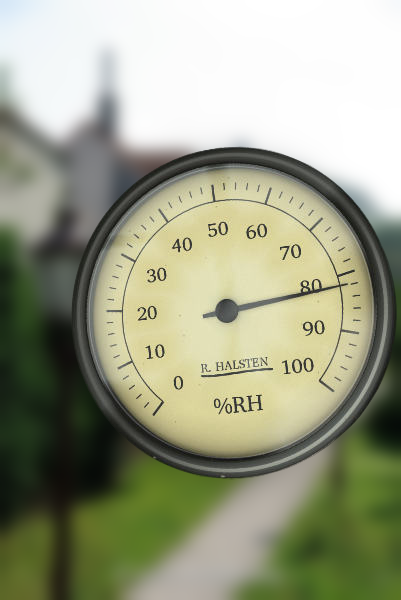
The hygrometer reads 82 %
